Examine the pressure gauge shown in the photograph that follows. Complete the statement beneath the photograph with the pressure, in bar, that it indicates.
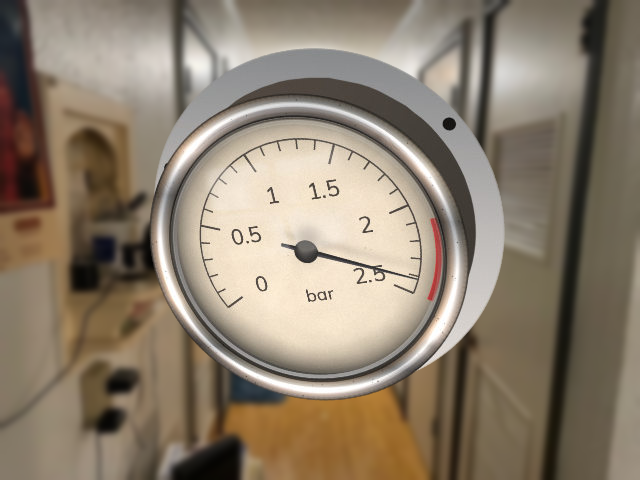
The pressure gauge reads 2.4 bar
